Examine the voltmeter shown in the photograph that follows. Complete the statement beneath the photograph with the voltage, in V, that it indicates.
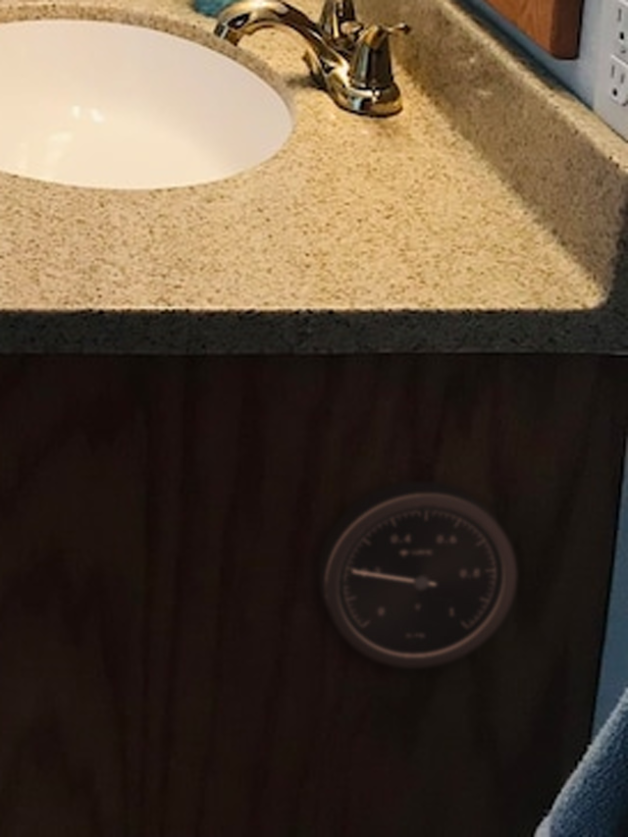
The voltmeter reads 0.2 V
